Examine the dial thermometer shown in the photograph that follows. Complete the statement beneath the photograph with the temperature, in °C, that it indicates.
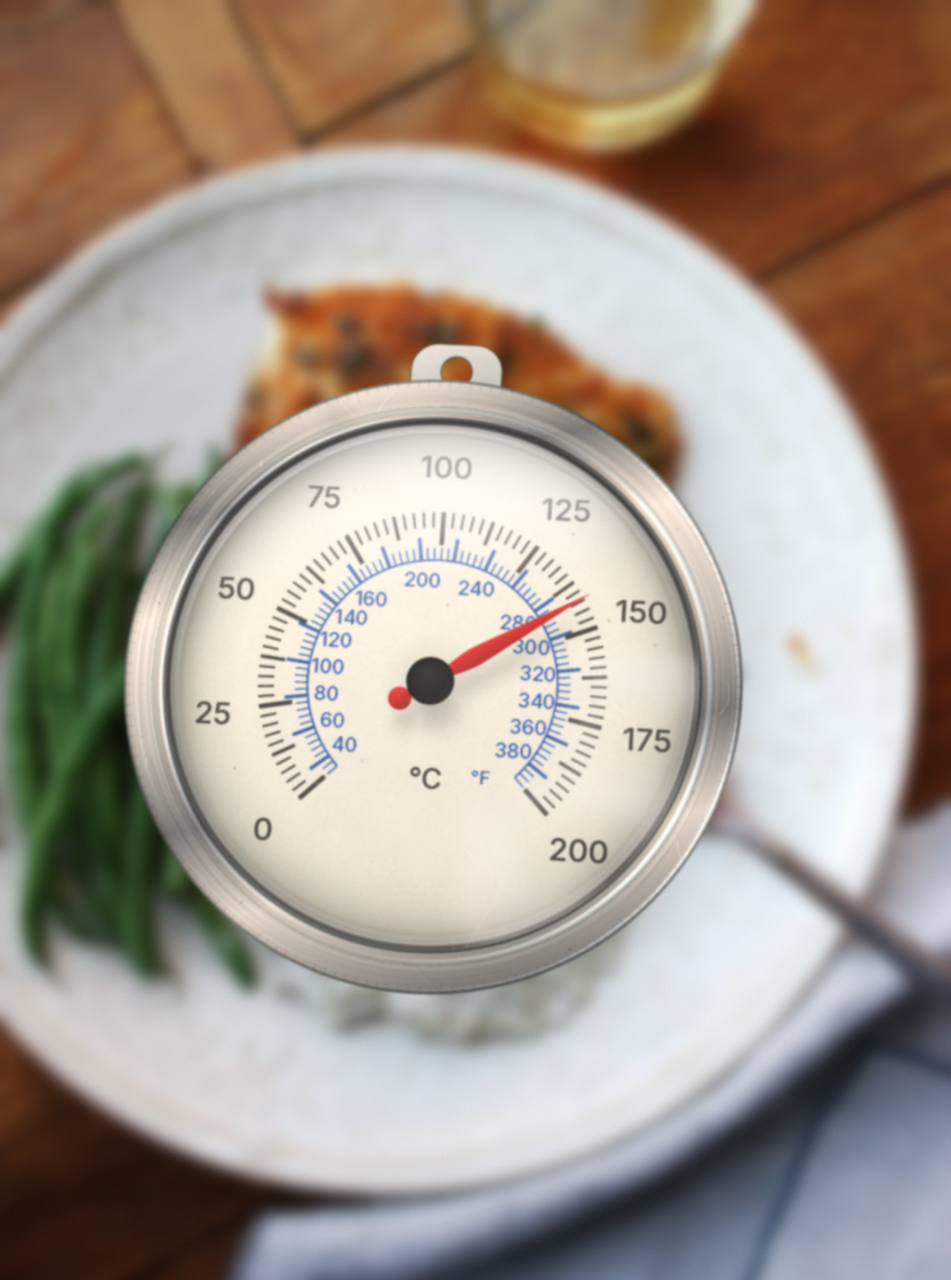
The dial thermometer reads 142.5 °C
